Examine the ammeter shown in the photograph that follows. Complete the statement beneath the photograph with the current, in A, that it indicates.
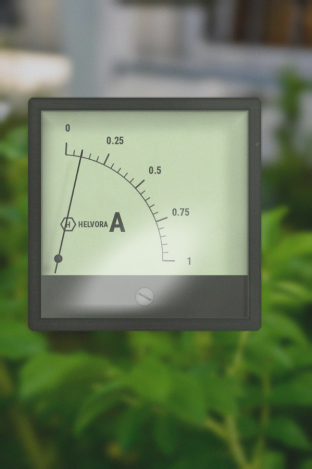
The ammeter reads 0.1 A
